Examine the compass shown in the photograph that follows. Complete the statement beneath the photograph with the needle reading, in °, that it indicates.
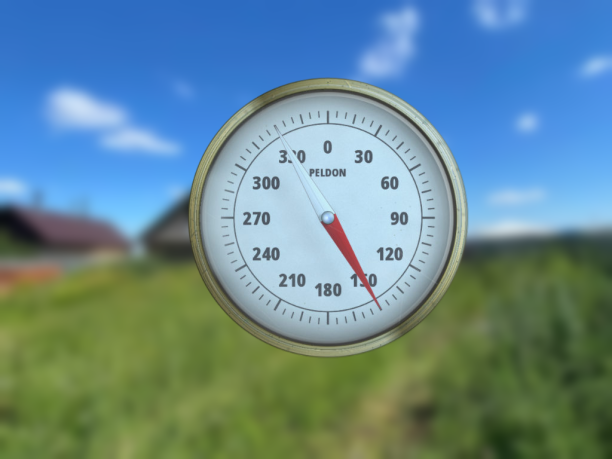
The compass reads 150 °
